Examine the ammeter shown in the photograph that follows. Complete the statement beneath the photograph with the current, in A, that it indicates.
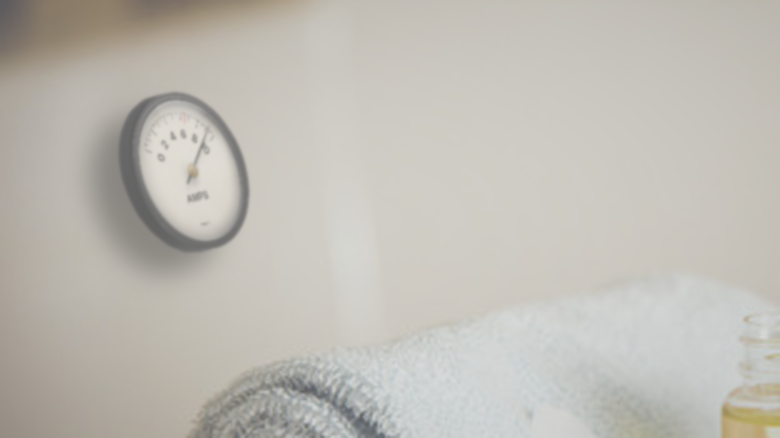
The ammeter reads 9 A
